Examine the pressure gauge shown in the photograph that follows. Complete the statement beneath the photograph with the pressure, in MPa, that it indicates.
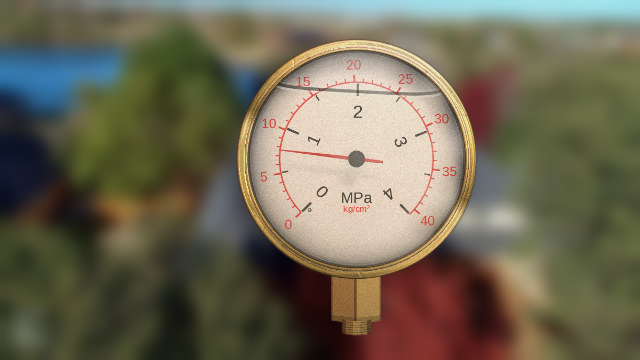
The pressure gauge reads 0.75 MPa
